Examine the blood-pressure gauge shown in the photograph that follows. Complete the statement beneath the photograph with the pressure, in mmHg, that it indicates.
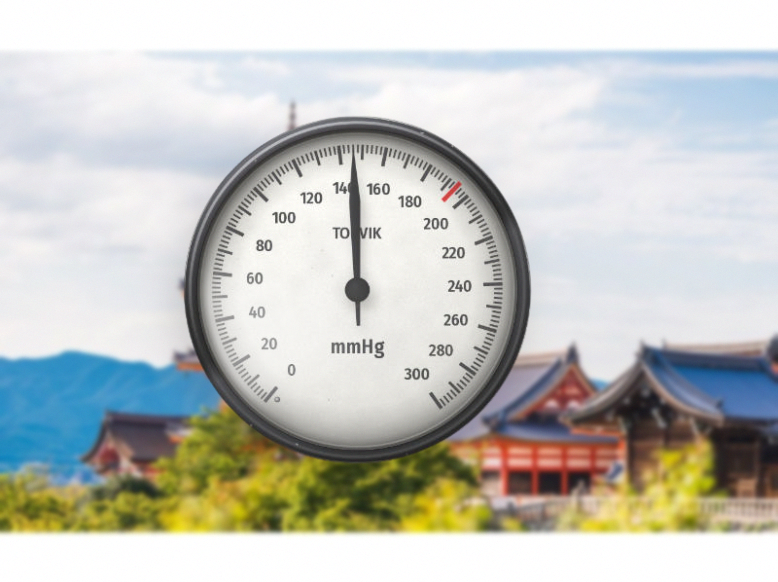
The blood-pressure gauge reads 146 mmHg
